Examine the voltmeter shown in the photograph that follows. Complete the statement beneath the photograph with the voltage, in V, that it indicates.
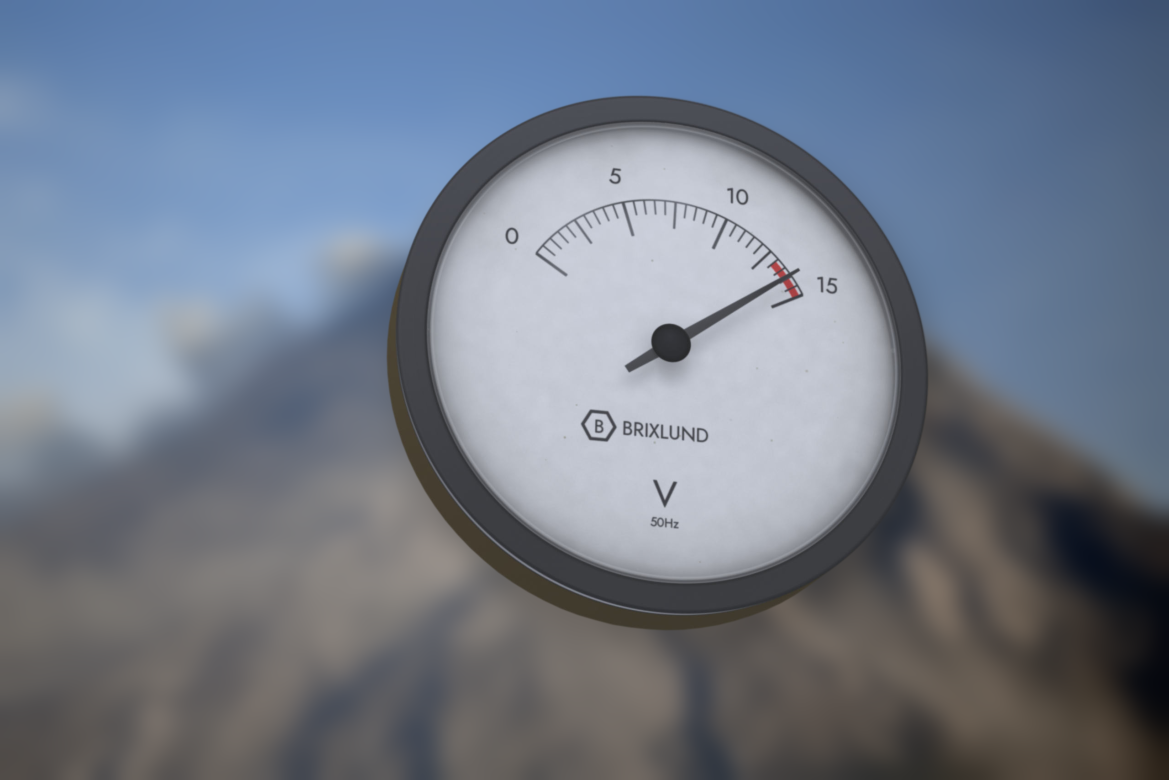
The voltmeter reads 14 V
